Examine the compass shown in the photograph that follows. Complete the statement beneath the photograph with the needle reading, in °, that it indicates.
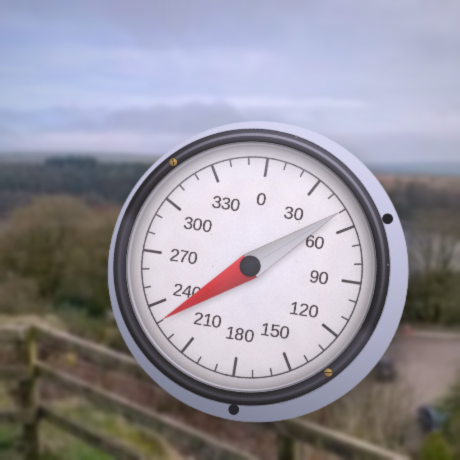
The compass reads 230 °
